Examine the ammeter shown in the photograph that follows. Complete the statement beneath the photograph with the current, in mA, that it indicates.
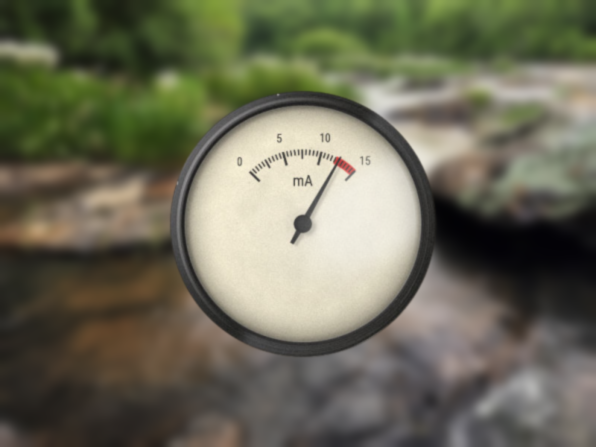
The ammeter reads 12.5 mA
